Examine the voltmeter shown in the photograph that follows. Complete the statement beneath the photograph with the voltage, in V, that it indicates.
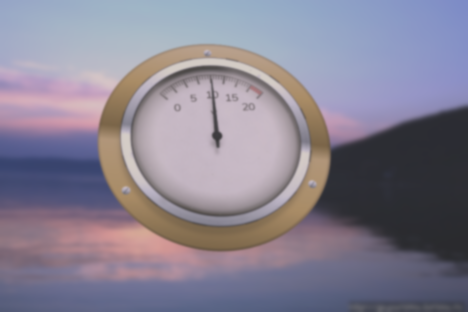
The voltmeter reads 10 V
